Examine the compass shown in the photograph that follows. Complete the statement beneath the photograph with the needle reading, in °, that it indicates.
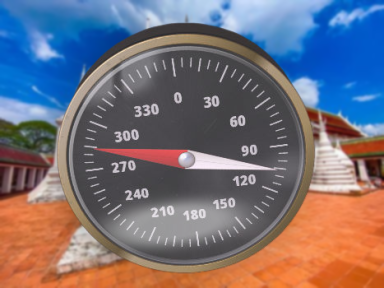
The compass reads 285 °
